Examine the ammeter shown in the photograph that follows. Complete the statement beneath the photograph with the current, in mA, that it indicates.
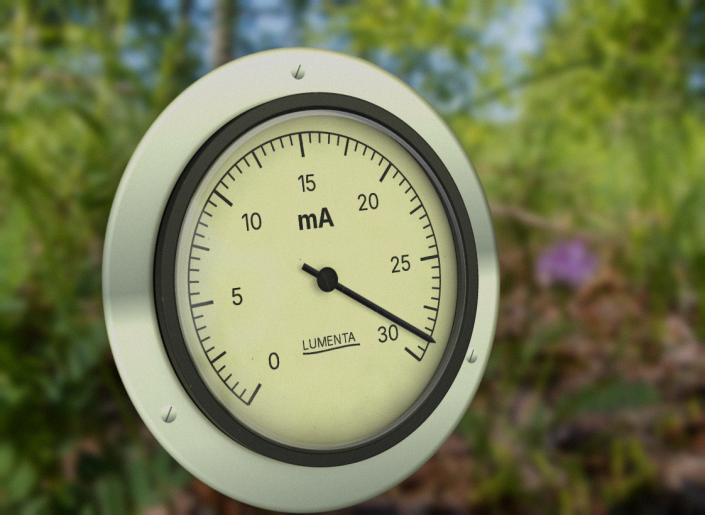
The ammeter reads 29 mA
